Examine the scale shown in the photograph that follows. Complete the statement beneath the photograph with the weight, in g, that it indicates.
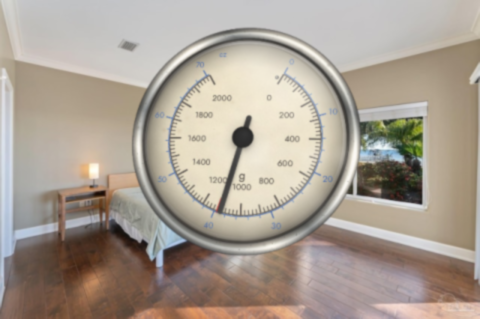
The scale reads 1100 g
